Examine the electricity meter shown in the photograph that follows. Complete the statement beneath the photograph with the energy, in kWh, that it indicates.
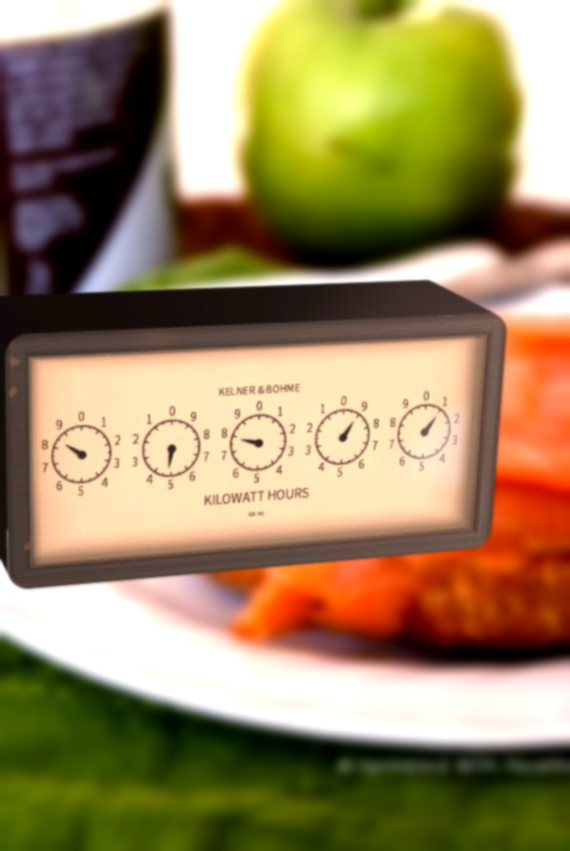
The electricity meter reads 84791 kWh
